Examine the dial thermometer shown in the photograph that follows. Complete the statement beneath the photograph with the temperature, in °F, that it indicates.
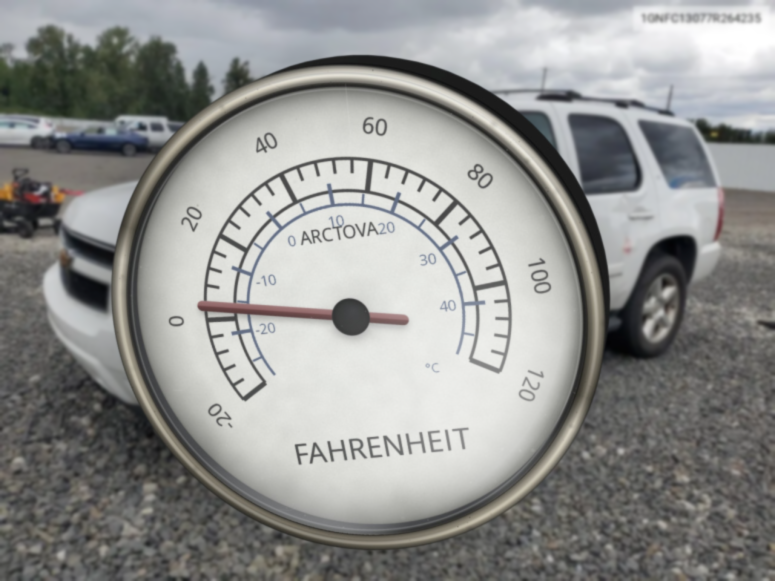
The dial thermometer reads 4 °F
